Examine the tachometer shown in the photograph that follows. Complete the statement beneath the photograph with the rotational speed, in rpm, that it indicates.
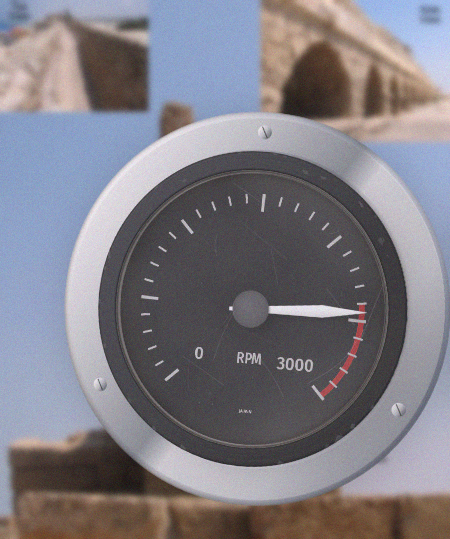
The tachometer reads 2450 rpm
